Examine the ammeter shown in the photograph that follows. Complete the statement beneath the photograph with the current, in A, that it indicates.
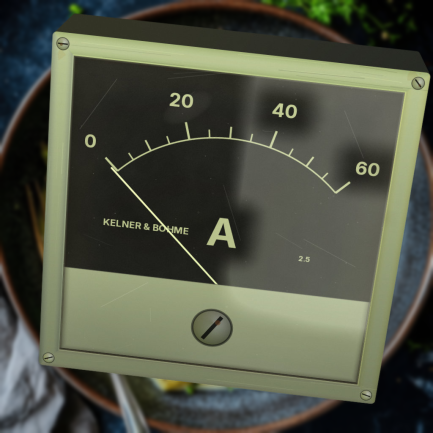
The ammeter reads 0 A
